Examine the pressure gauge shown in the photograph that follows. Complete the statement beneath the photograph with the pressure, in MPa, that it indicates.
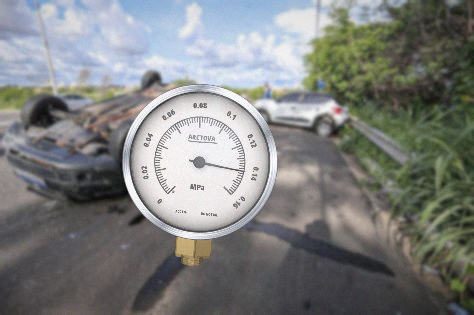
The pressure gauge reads 0.14 MPa
